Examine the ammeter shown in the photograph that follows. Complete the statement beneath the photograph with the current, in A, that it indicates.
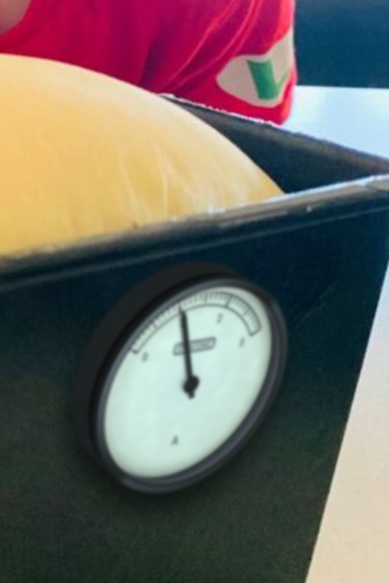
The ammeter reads 1 A
